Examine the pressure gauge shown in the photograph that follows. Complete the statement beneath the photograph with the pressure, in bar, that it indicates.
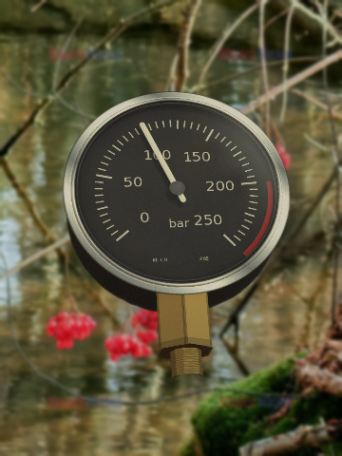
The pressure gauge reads 100 bar
